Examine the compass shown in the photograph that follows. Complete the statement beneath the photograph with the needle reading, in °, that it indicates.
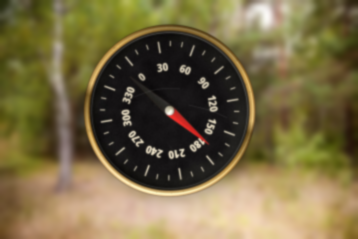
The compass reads 170 °
